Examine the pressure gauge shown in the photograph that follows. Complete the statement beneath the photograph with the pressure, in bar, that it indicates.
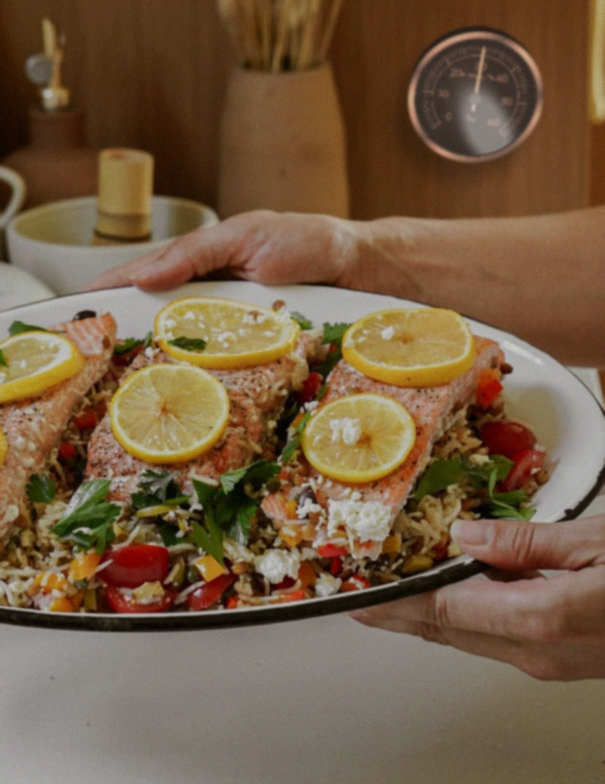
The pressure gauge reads 30 bar
